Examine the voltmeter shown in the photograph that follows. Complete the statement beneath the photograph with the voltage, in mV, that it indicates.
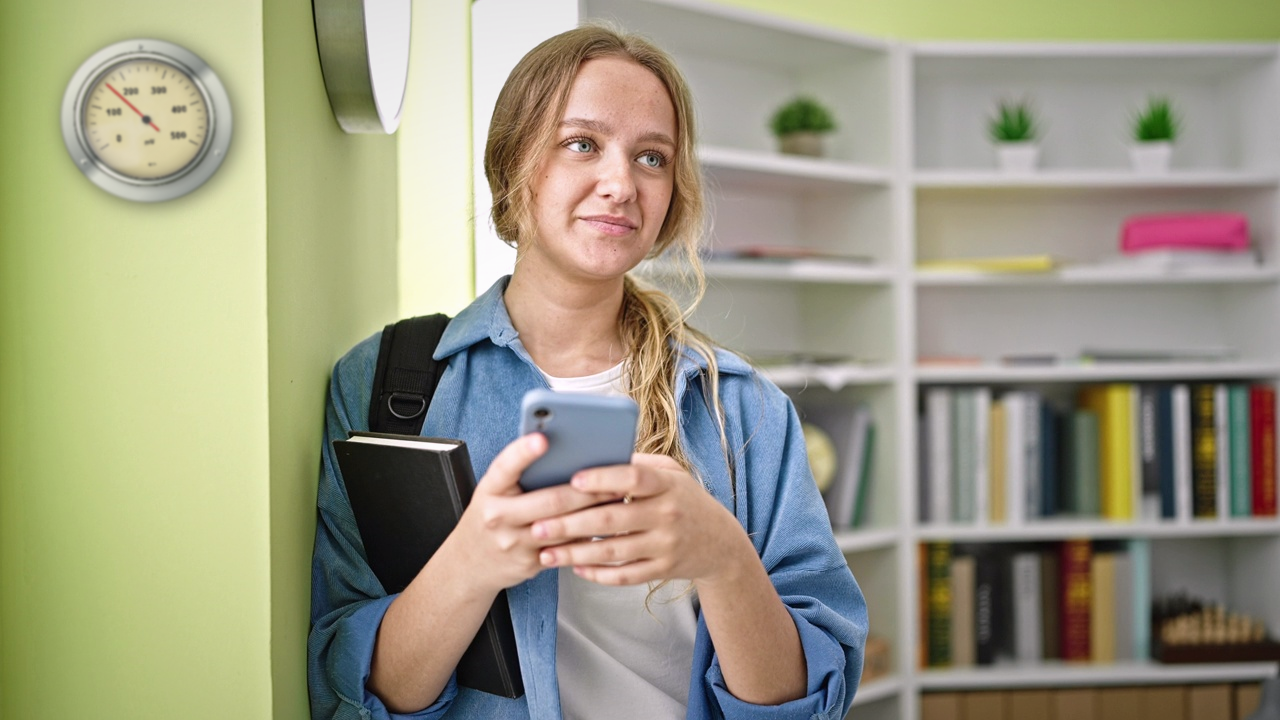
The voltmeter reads 160 mV
